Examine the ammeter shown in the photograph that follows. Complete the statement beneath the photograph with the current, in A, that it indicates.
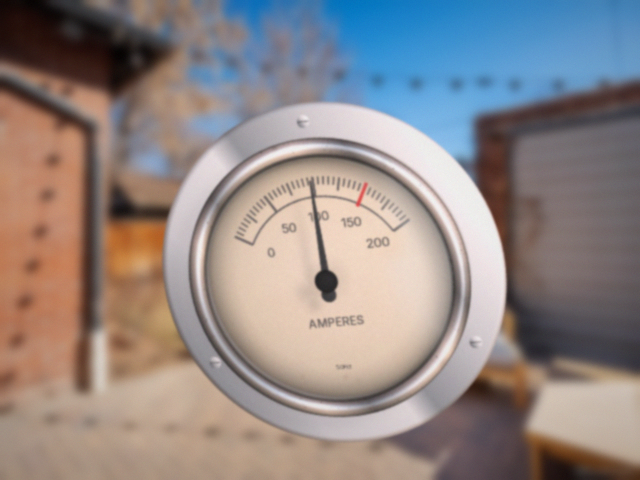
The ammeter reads 100 A
